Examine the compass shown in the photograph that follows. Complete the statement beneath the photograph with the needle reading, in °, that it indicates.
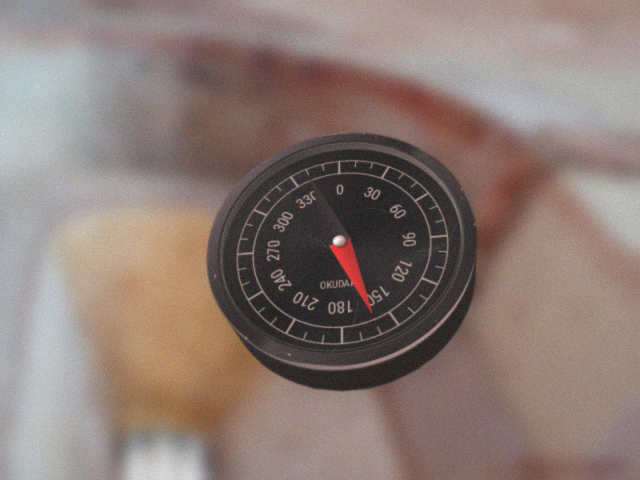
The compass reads 160 °
